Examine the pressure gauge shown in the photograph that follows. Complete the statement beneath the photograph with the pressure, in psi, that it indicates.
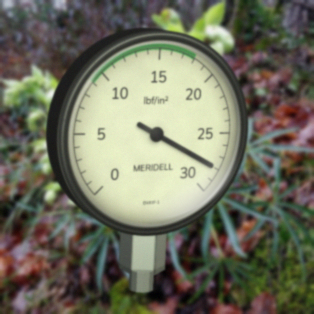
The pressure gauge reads 28 psi
